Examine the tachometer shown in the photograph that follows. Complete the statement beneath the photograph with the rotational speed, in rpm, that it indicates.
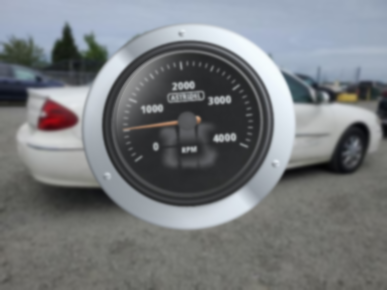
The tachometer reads 500 rpm
